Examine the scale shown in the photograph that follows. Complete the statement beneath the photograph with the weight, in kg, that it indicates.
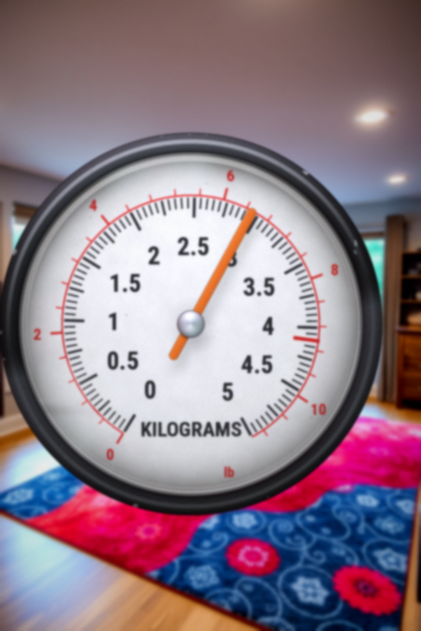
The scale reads 2.95 kg
